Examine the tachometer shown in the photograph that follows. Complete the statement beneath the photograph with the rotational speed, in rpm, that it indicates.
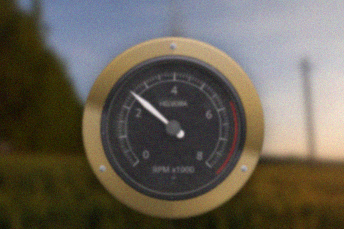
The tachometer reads 2500 rpm
